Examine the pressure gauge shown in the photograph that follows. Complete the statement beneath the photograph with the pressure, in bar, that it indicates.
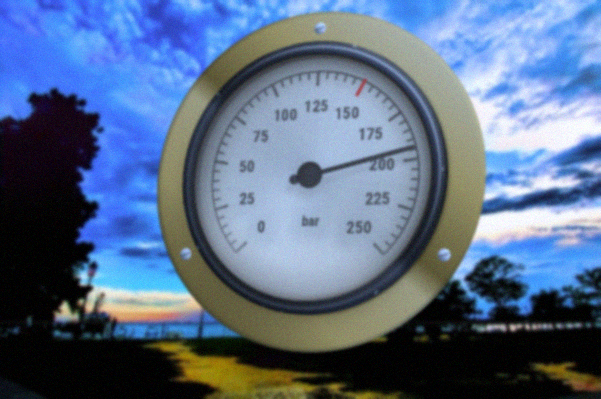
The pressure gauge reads 195 bar
